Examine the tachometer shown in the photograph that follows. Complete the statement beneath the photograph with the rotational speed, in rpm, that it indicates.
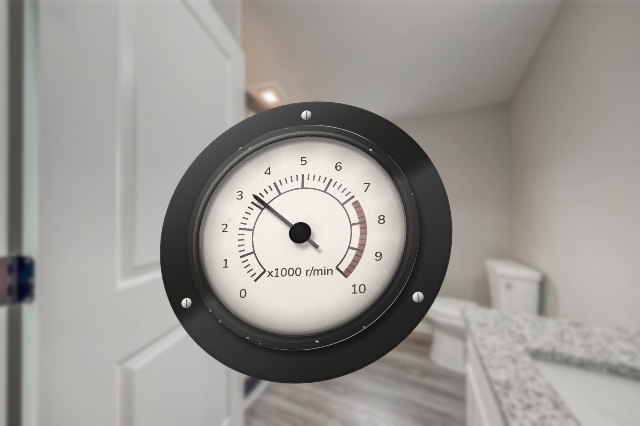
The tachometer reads 3200 rpm
